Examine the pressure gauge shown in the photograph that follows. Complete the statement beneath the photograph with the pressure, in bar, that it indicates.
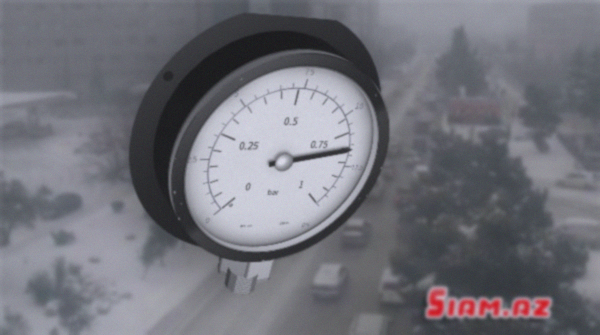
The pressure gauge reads 0.8 bar
